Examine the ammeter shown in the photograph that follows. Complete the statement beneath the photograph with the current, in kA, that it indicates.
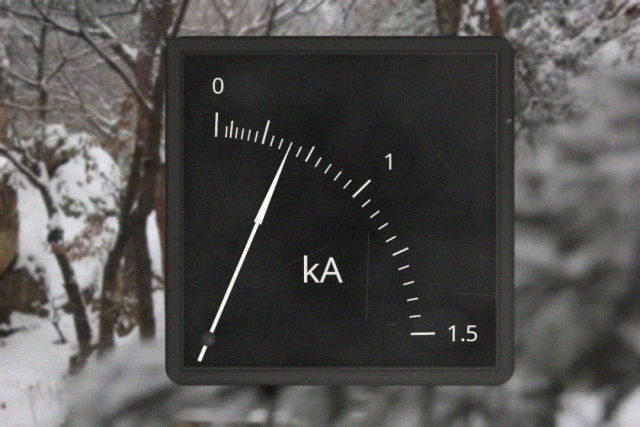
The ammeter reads 0.65 kA
